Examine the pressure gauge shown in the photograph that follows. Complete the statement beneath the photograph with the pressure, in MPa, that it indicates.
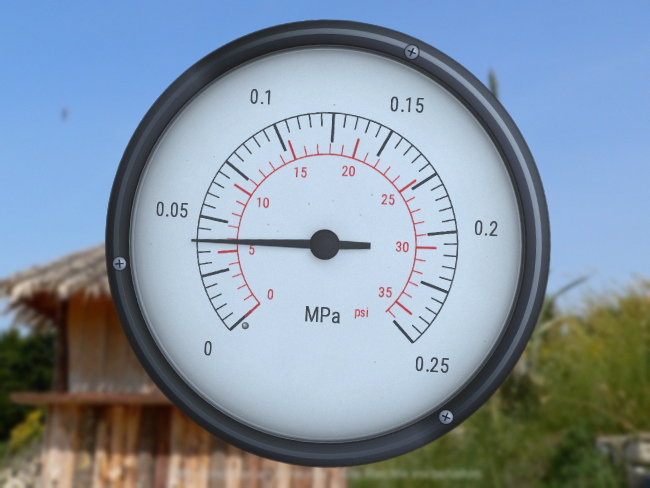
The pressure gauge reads 0.04 MPa
